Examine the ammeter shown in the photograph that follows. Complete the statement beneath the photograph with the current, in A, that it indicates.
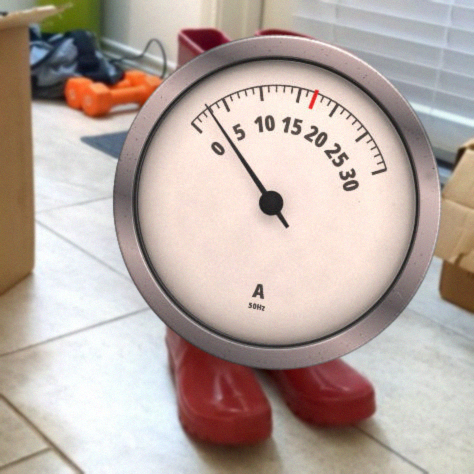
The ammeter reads 3 A
